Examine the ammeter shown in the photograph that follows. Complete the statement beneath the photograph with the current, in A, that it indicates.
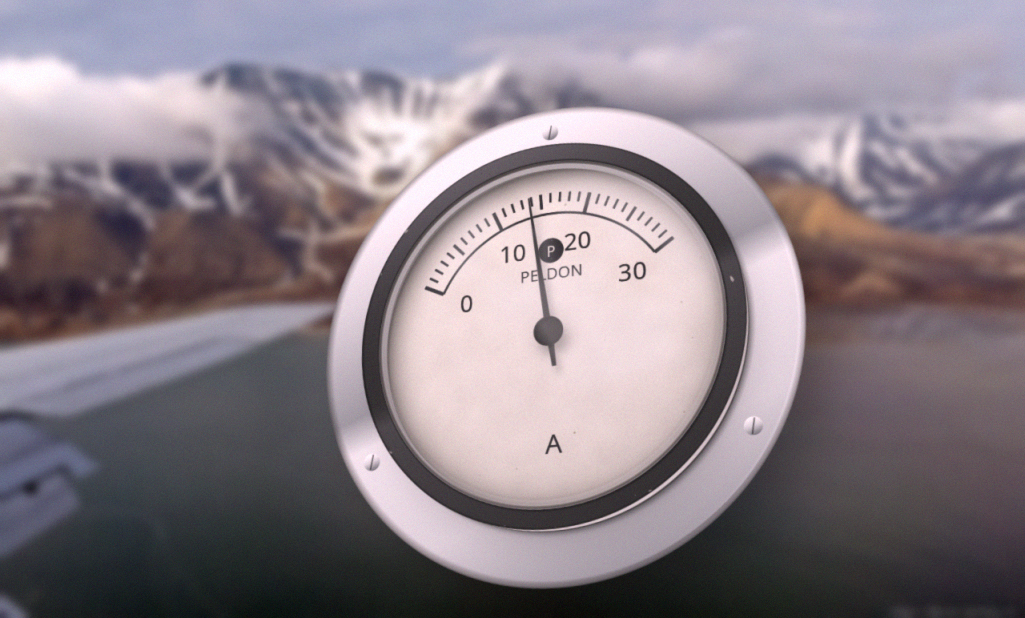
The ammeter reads 14 A
